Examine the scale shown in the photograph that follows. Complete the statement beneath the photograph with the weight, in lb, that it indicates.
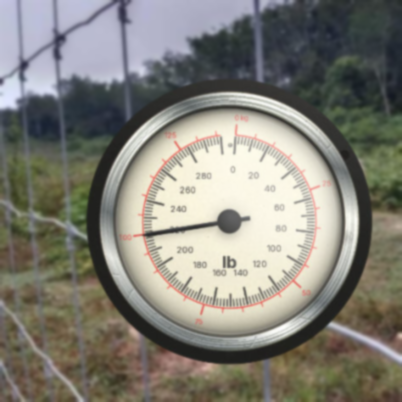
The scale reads 220 lb
